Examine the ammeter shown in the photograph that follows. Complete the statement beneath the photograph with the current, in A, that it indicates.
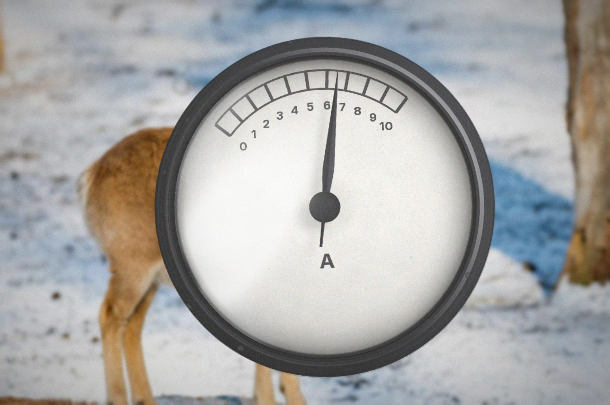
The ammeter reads 6.5 A
